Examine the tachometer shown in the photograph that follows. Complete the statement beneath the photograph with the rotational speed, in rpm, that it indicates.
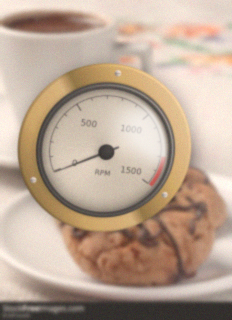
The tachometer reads 0 rpm
